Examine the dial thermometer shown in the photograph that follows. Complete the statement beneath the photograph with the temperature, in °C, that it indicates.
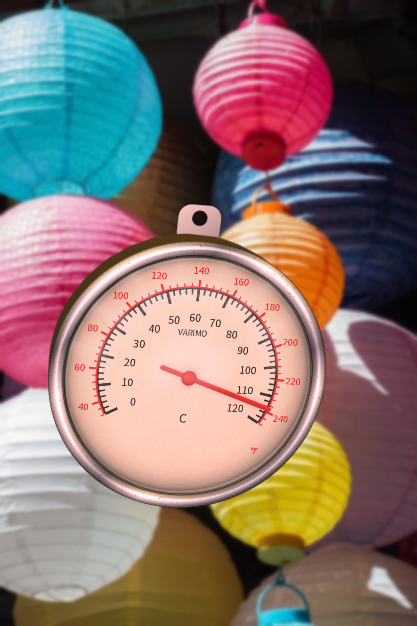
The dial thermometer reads 114 °C
